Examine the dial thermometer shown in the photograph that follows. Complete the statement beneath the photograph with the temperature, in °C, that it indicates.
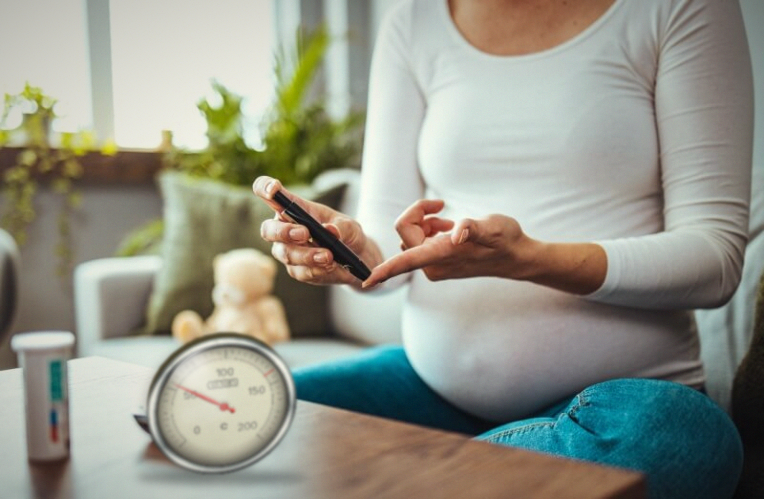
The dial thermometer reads 55 °C
